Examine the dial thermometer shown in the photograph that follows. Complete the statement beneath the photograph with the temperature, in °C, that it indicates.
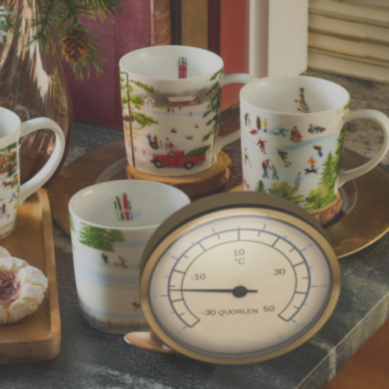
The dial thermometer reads -15 °C
